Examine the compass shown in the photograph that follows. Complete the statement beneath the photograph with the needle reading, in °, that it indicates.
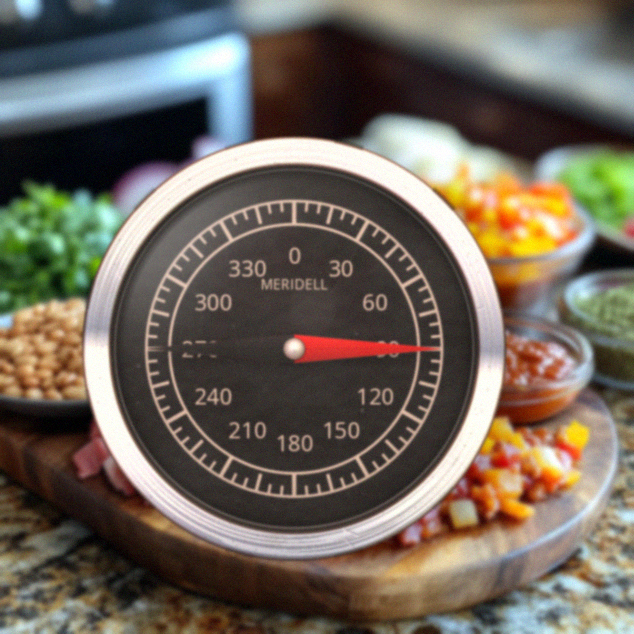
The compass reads 90 °
